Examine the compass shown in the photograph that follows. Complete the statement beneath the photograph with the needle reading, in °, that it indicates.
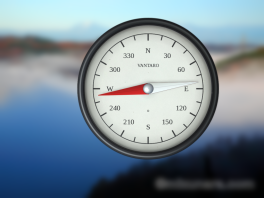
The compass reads 262.5 °
